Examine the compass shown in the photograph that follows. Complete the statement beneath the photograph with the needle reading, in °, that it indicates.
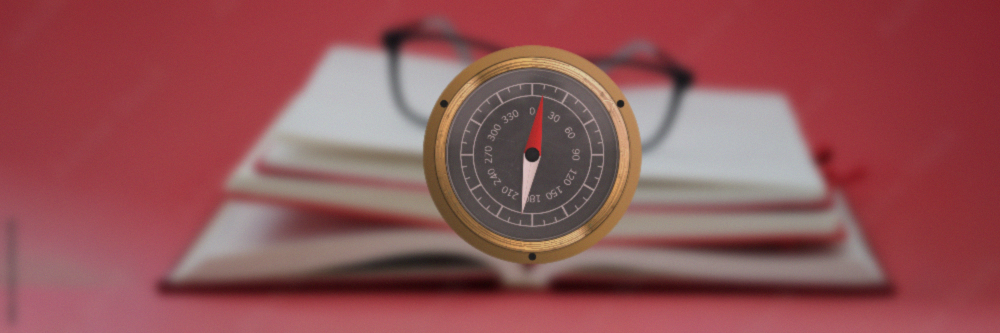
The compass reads 10 °
